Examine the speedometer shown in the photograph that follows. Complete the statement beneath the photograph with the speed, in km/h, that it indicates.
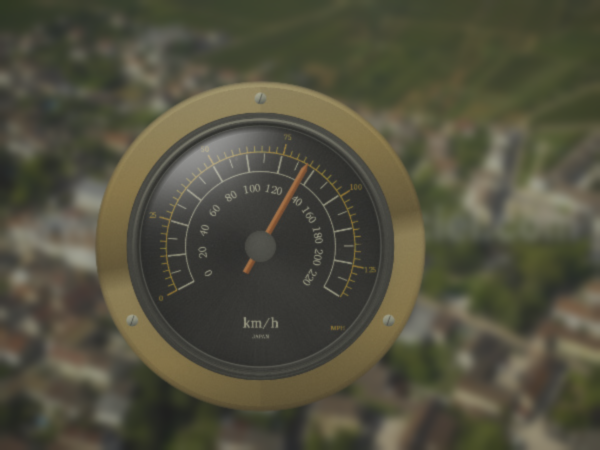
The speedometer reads 135 km/h
